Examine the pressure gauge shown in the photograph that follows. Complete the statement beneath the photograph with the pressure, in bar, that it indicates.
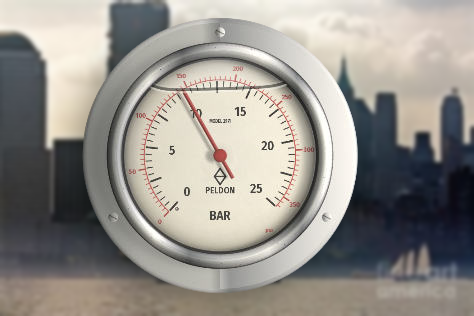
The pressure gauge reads 10 bar
